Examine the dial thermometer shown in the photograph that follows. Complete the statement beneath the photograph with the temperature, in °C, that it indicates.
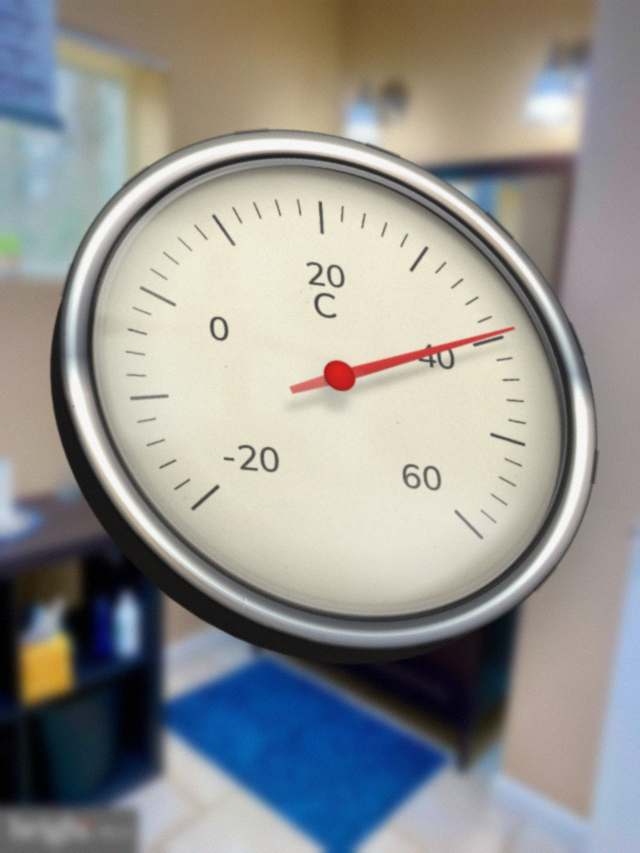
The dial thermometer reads 40 °C
